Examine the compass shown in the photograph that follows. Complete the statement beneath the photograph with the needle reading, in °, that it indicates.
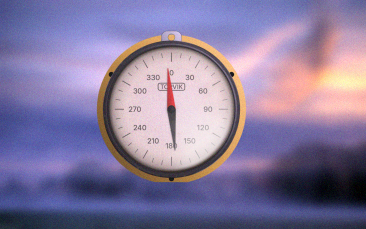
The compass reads 355 °
